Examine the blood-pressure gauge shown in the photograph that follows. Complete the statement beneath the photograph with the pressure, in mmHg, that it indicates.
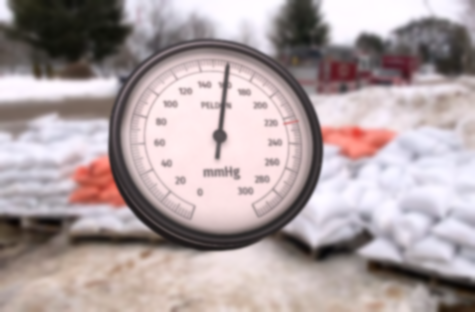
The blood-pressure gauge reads 160 mmHg
